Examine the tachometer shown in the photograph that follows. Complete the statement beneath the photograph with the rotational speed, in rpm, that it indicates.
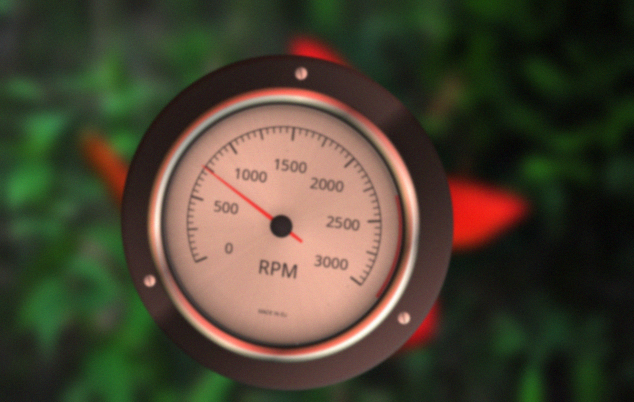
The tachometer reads 750 rpm
